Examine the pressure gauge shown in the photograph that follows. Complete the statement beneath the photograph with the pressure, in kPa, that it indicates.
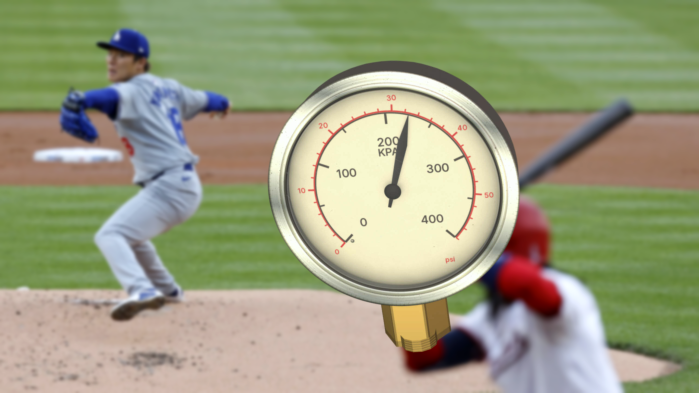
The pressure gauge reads 225 kPa
